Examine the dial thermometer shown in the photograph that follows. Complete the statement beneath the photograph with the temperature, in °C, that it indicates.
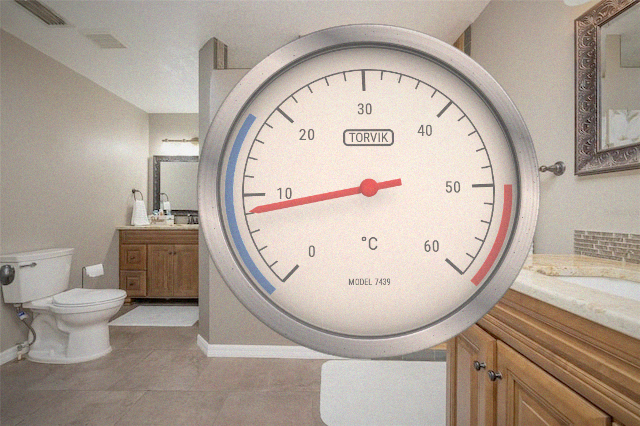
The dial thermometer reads 8 °C
